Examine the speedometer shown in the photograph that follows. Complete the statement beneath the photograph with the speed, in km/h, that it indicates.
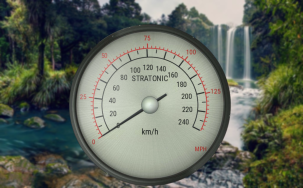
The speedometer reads 0 km/h
